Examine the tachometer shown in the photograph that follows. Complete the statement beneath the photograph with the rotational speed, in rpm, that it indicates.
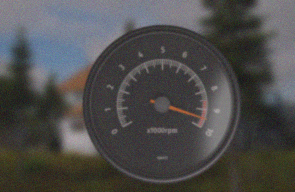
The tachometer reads 9500 rpm
